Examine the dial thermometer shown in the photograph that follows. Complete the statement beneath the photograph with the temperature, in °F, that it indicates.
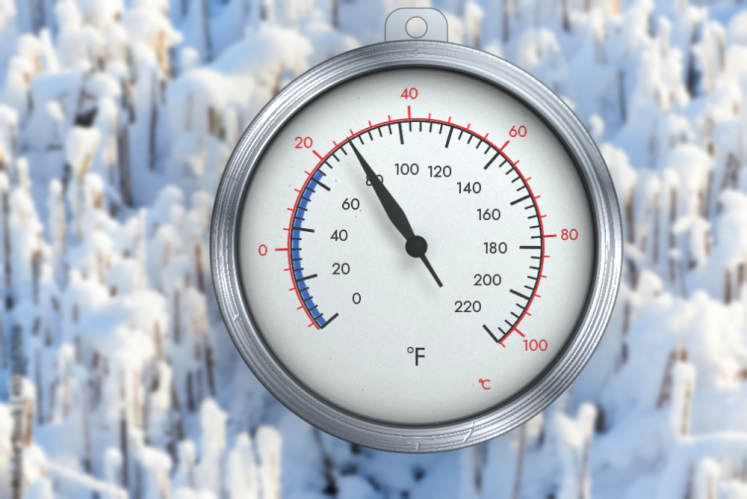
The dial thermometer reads 80 °F
